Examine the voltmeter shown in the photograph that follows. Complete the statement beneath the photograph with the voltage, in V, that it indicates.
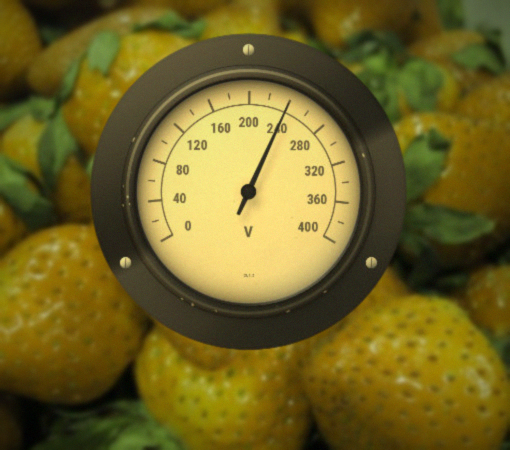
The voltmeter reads 240 V
